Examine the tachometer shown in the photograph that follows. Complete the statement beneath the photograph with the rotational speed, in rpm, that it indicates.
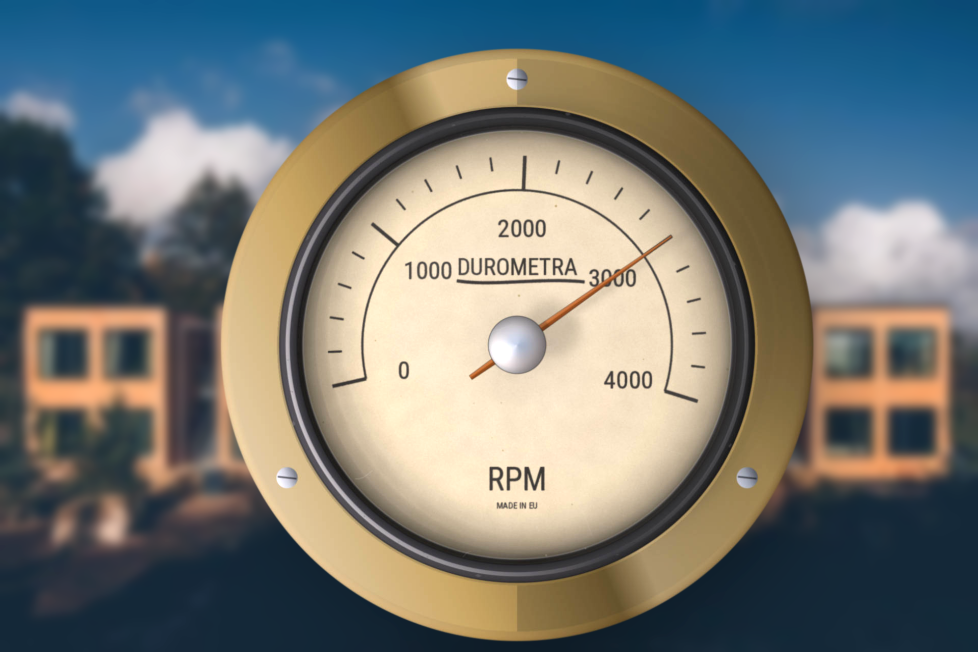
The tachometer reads 3000 rpm
